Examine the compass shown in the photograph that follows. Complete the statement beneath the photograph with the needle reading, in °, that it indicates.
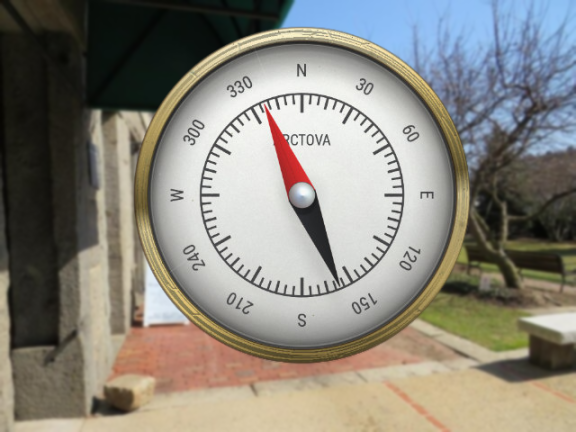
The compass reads 337.5 °
